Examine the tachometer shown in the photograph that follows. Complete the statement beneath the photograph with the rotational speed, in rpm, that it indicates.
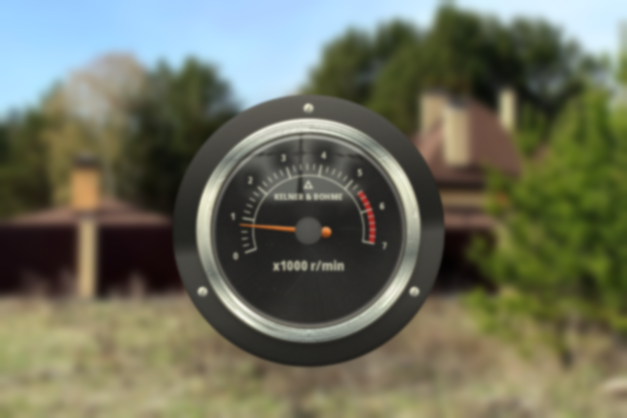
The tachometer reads 800 rpm
